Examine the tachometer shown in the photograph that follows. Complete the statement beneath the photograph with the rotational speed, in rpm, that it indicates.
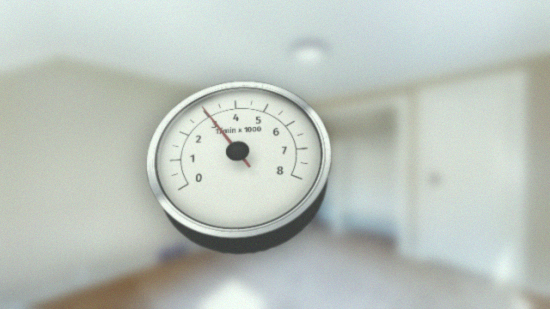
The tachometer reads 3000 rpm
